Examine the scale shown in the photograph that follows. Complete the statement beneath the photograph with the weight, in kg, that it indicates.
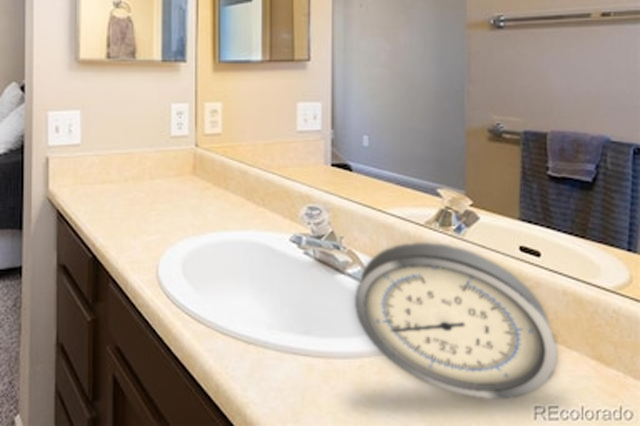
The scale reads 3.5 kg
